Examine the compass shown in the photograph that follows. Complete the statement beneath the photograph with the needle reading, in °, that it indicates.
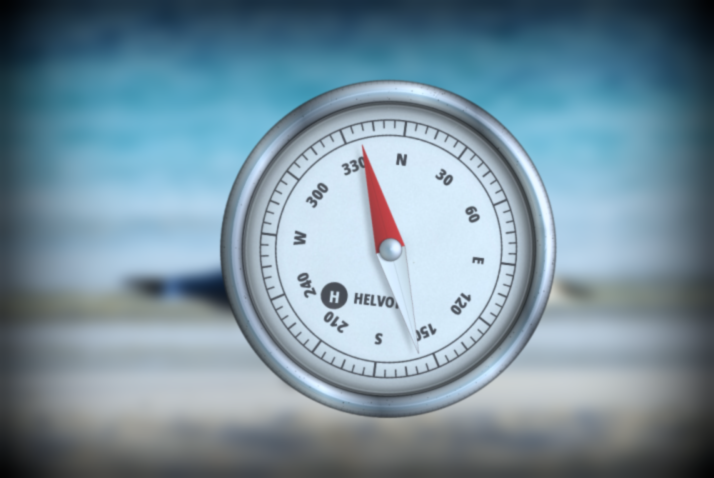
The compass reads 337.5 °
